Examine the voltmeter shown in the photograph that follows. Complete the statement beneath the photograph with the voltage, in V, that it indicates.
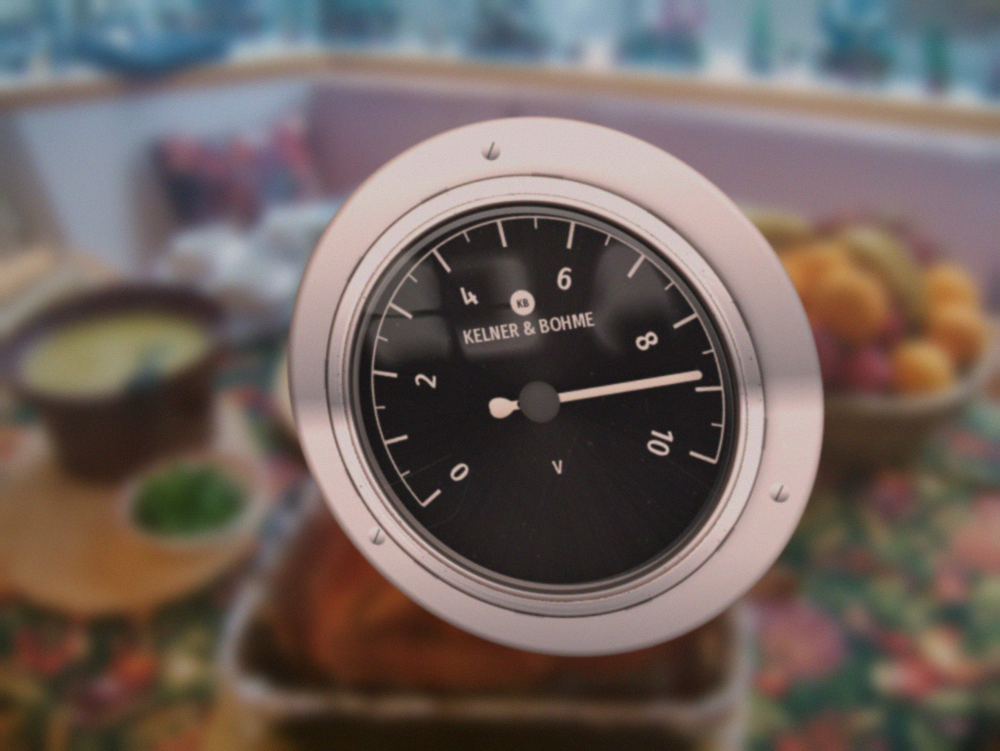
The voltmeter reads 8.75 V
